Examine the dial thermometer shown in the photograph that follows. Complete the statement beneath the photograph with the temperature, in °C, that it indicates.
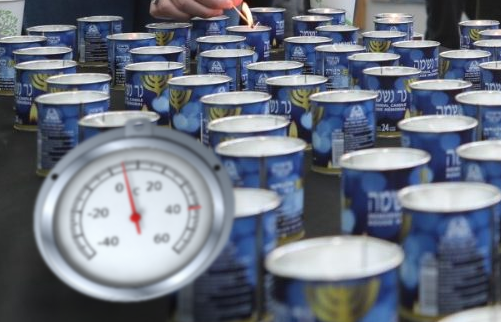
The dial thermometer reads 5 °C
